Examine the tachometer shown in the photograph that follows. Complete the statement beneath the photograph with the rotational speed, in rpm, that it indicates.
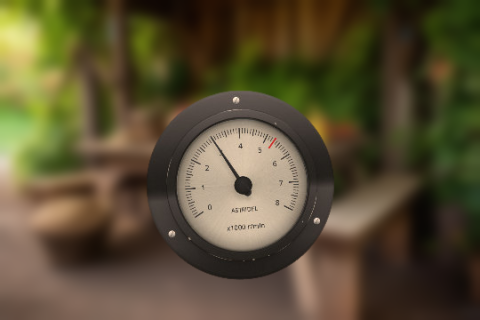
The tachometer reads 3000 rpm
